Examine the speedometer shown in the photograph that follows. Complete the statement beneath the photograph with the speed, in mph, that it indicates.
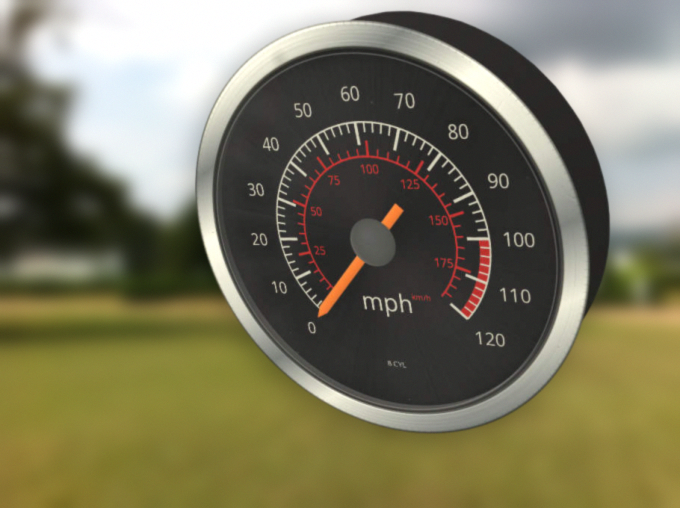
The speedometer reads 0 mph
